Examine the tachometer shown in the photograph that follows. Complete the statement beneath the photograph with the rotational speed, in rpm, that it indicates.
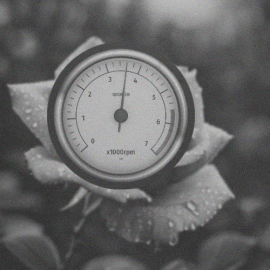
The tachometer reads 3600 rpm
